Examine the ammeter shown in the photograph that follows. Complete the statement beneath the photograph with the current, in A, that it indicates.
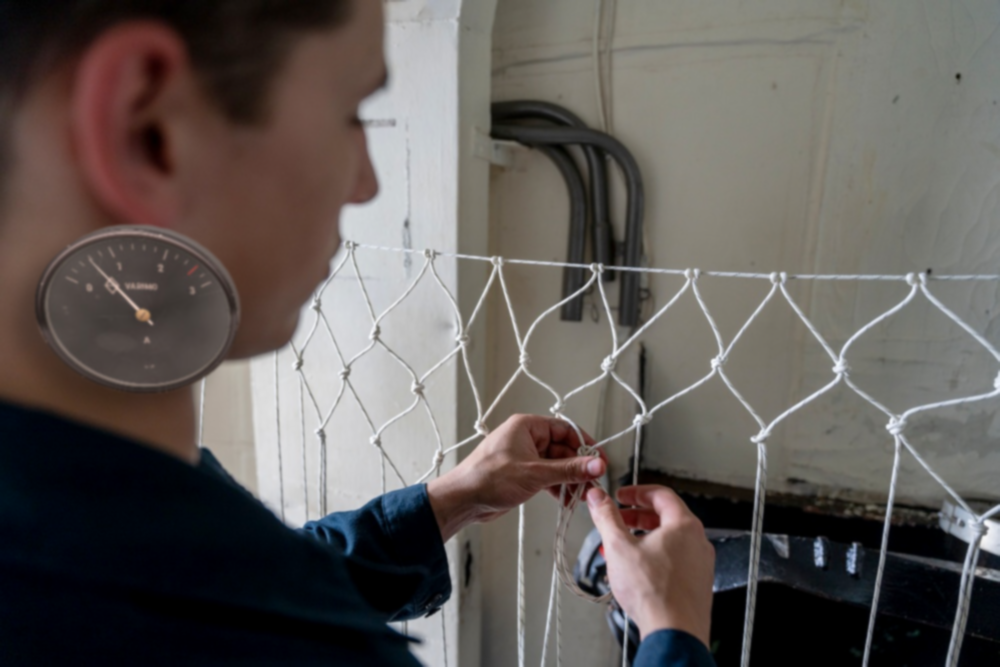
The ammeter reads 0.6 A
